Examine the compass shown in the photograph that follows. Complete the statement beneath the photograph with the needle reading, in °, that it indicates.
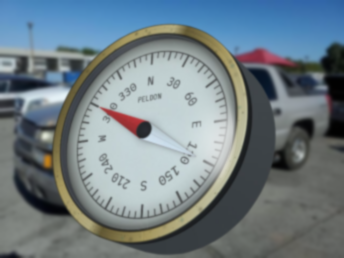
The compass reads 300 °
